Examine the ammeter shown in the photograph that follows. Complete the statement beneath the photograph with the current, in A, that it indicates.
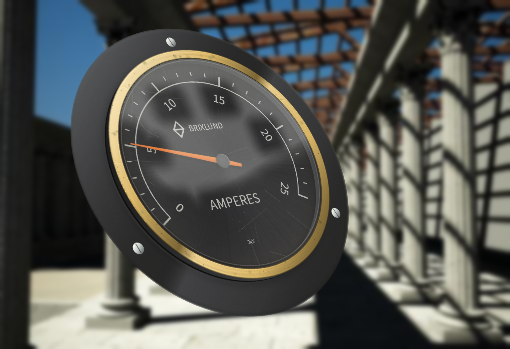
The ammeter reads 5 A
